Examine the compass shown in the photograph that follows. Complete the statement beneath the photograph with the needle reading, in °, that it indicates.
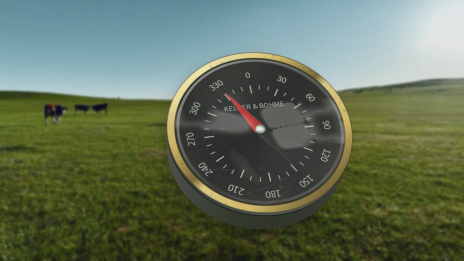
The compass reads 330 °
